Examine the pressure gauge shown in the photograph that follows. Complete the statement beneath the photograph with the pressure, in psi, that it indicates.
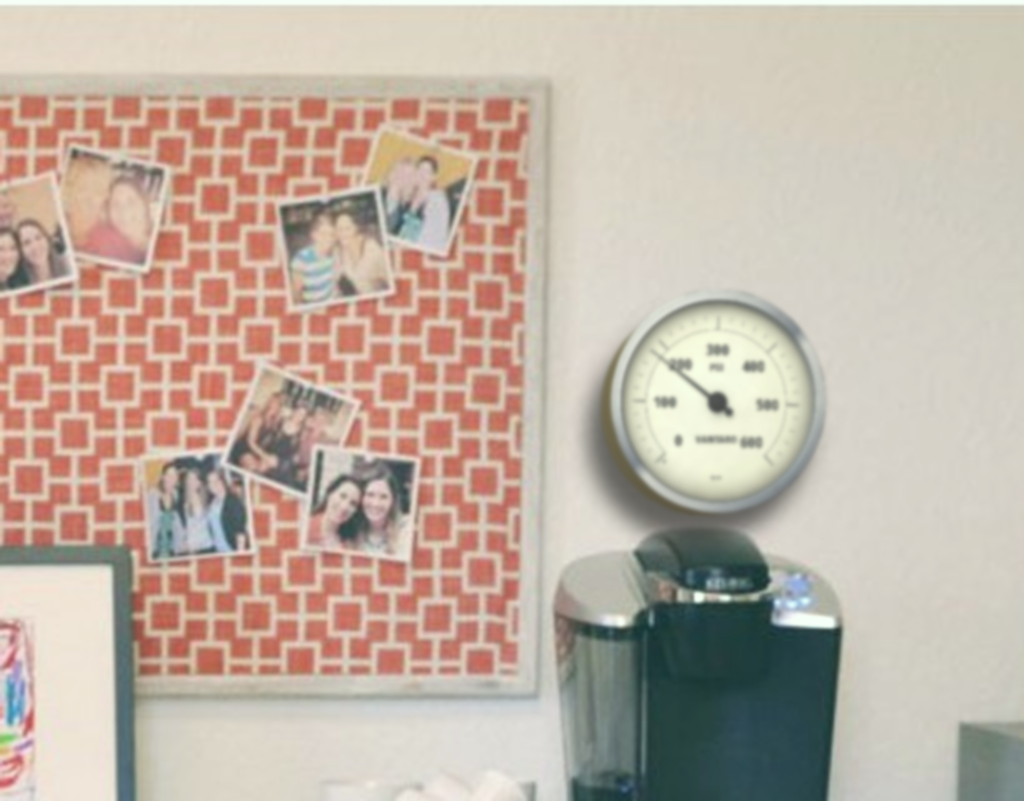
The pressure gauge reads 180 psi
